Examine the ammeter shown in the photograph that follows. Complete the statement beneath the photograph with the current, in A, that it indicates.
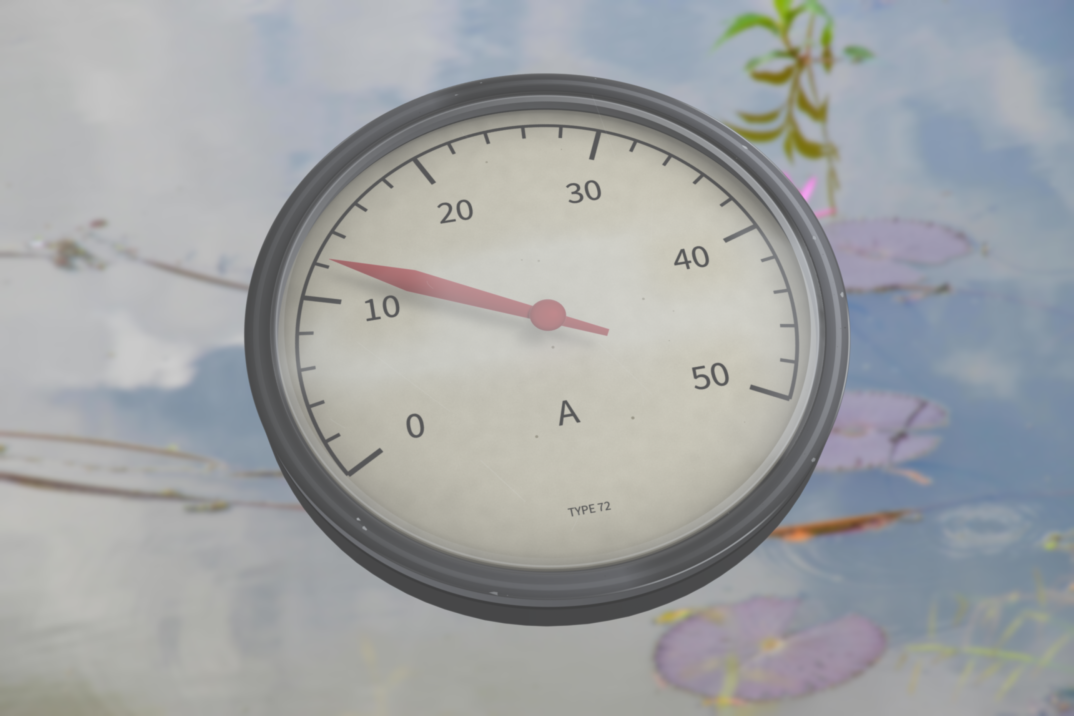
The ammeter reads 12 A
